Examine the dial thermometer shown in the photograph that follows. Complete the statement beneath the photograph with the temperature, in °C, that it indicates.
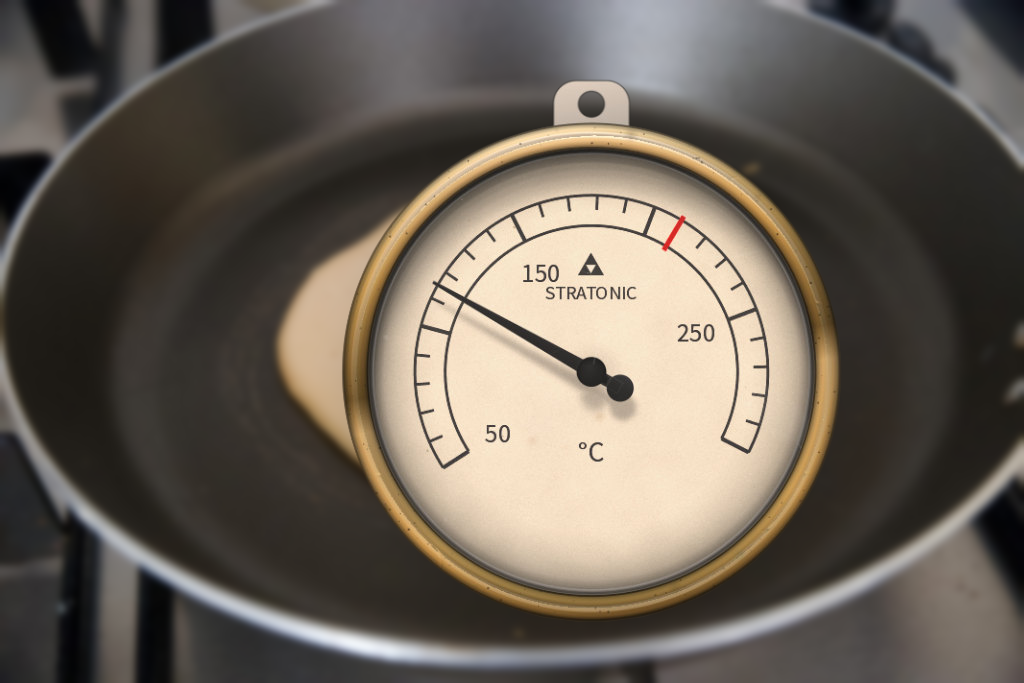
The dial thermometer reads 115 °C
